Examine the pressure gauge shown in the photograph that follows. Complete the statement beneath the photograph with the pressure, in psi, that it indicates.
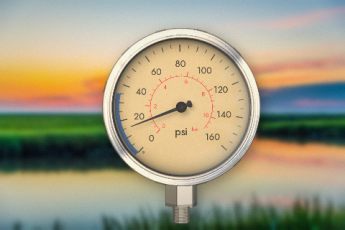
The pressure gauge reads 15 psi
